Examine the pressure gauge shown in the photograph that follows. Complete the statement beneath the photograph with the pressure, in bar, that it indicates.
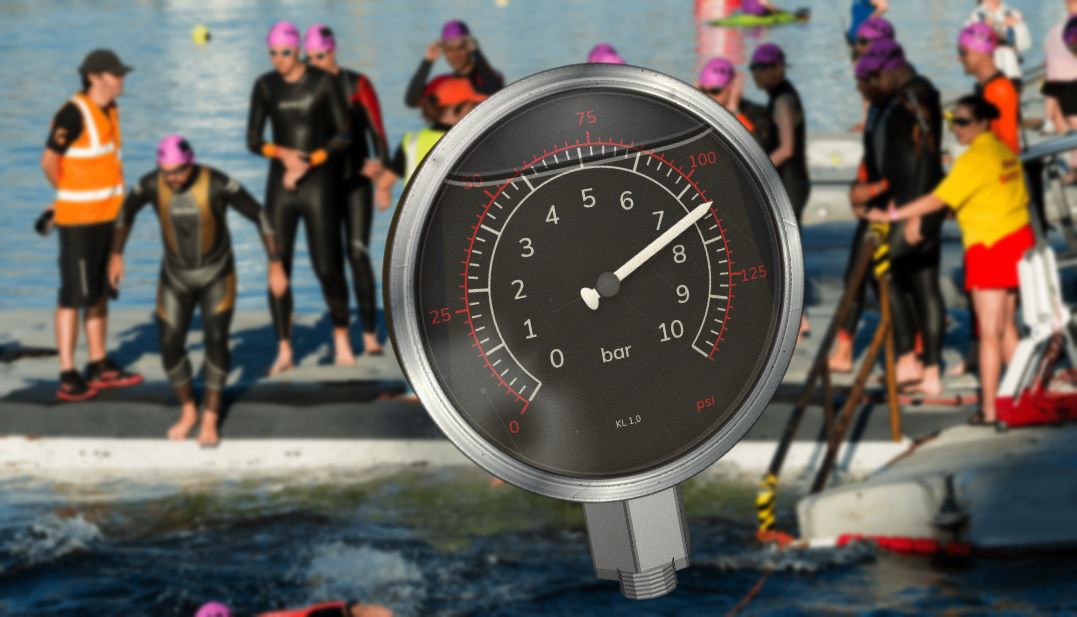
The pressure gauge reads 7.4 bar
